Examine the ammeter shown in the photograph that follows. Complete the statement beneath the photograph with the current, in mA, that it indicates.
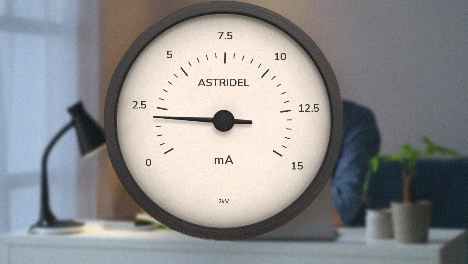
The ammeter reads 2 mA
